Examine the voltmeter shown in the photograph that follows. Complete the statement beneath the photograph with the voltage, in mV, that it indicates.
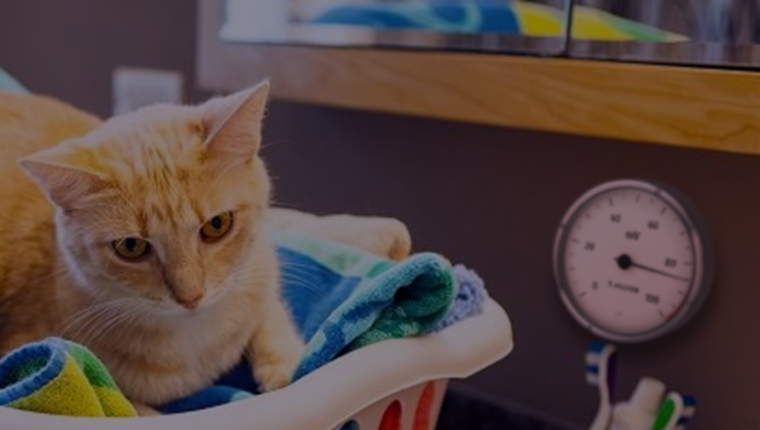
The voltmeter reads 85 mV
